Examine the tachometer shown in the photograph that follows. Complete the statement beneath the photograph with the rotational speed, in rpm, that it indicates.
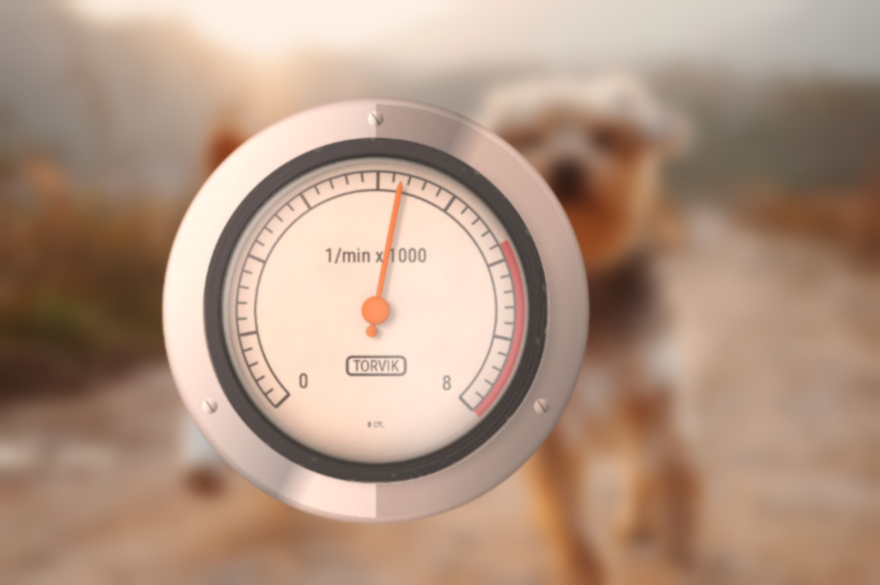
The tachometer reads 4300 rpm
